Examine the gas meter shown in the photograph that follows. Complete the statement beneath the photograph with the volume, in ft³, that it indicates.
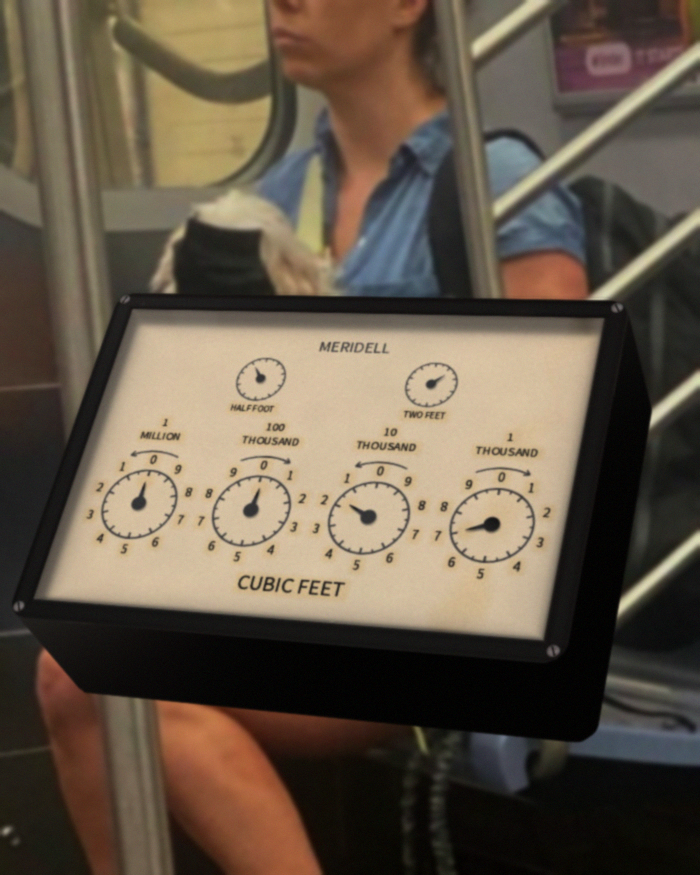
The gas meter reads 1700 ft³
